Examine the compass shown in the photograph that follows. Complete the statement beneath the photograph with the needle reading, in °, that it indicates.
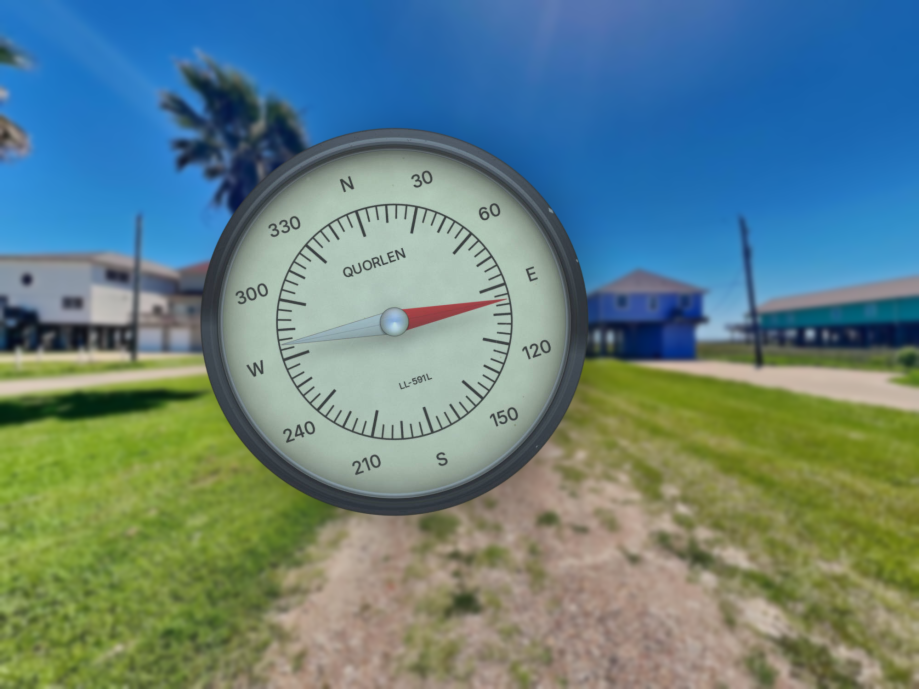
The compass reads 97.5 °
